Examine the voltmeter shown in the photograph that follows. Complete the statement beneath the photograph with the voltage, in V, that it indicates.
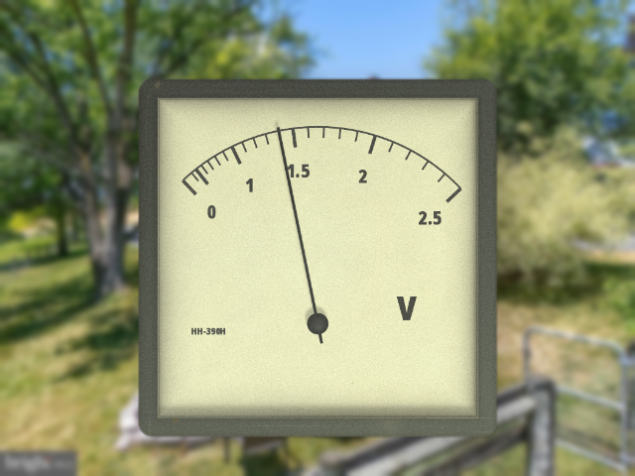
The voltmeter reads 1.4 V
